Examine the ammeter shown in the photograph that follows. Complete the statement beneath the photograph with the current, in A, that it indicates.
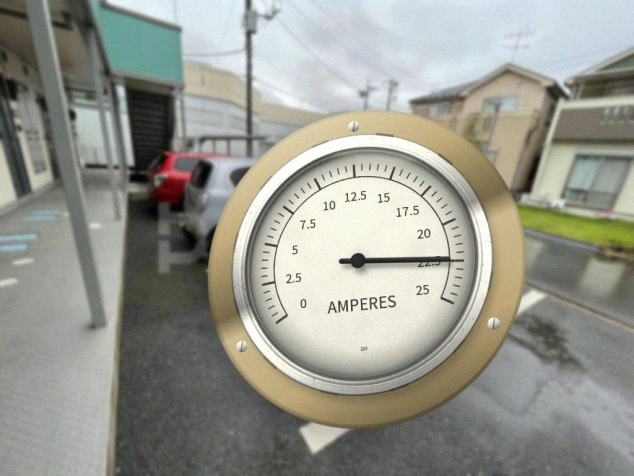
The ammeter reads 22.5 A
